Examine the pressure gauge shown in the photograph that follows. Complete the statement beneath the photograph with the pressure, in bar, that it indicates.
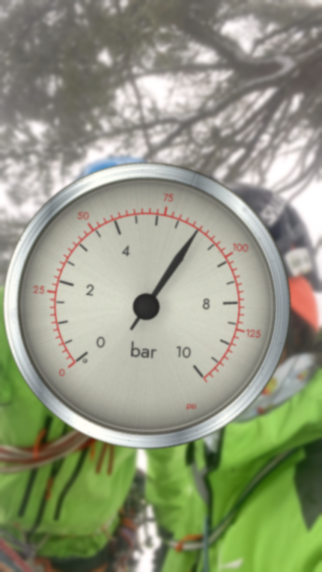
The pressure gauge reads 6 bar
